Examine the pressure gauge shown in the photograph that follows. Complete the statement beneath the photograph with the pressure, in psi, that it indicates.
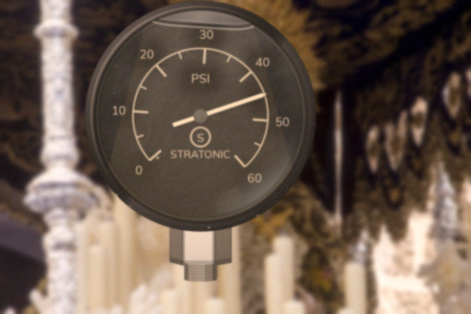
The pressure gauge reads 45 psi
